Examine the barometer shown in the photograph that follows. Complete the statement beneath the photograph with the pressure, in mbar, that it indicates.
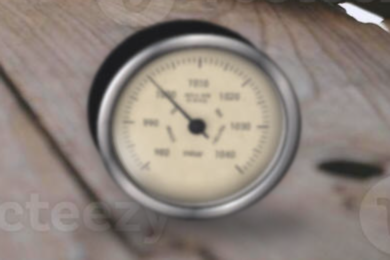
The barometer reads 1000 mbar
